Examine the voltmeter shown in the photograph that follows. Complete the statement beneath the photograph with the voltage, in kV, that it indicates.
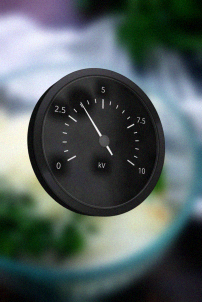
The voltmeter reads 3.5 kV
